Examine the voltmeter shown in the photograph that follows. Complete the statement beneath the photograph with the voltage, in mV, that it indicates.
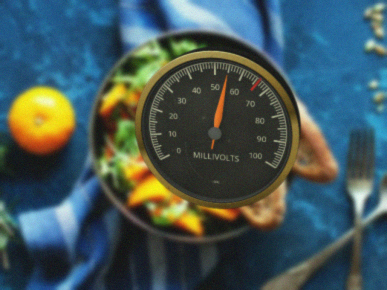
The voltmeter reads 55 mV
